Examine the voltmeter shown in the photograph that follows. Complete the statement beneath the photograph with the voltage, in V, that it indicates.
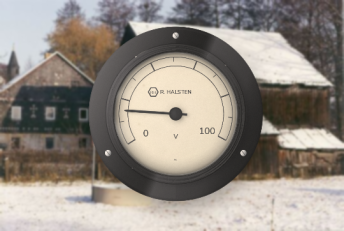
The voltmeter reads 15 V
